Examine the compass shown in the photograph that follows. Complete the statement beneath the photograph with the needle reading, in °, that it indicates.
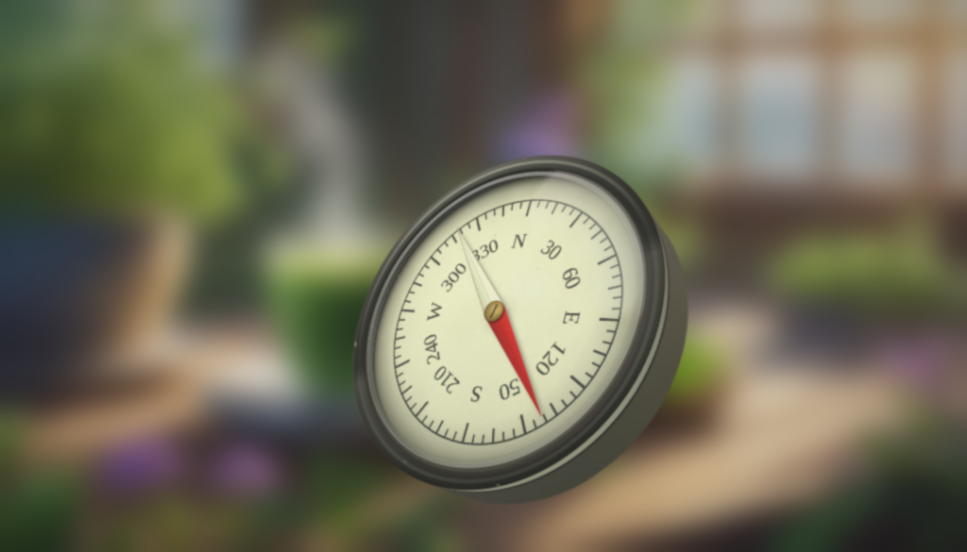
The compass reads 140 °
